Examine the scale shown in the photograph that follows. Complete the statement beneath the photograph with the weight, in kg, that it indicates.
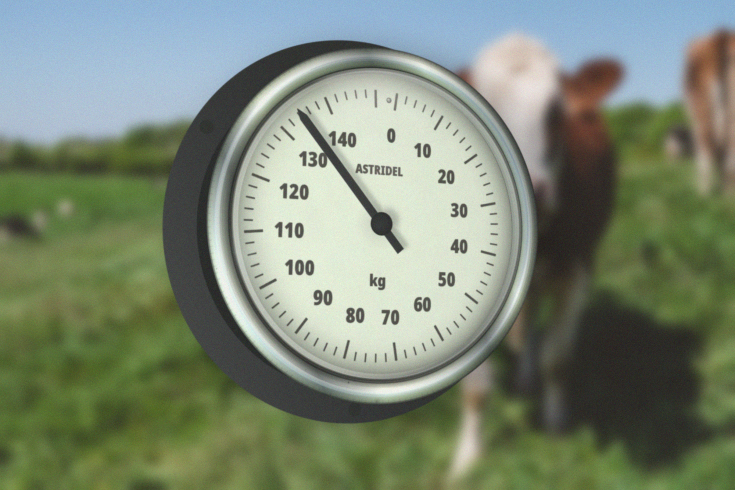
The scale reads 134 kg
